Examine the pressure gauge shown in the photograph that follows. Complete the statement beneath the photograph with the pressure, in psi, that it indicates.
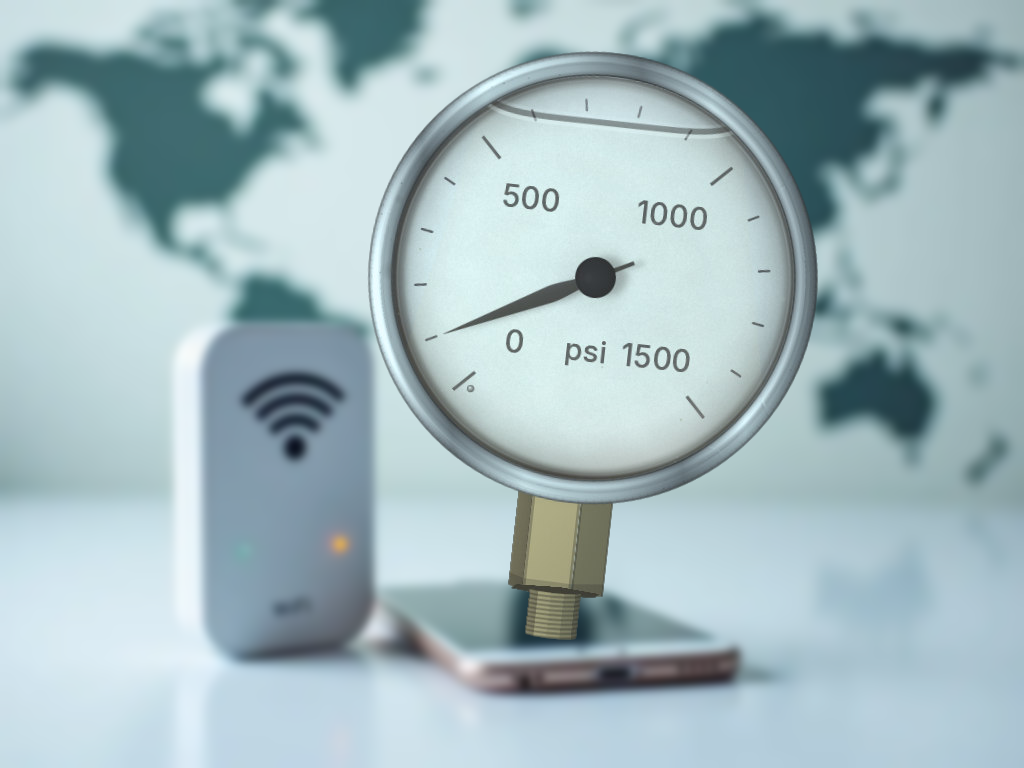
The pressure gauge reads 100 psi
